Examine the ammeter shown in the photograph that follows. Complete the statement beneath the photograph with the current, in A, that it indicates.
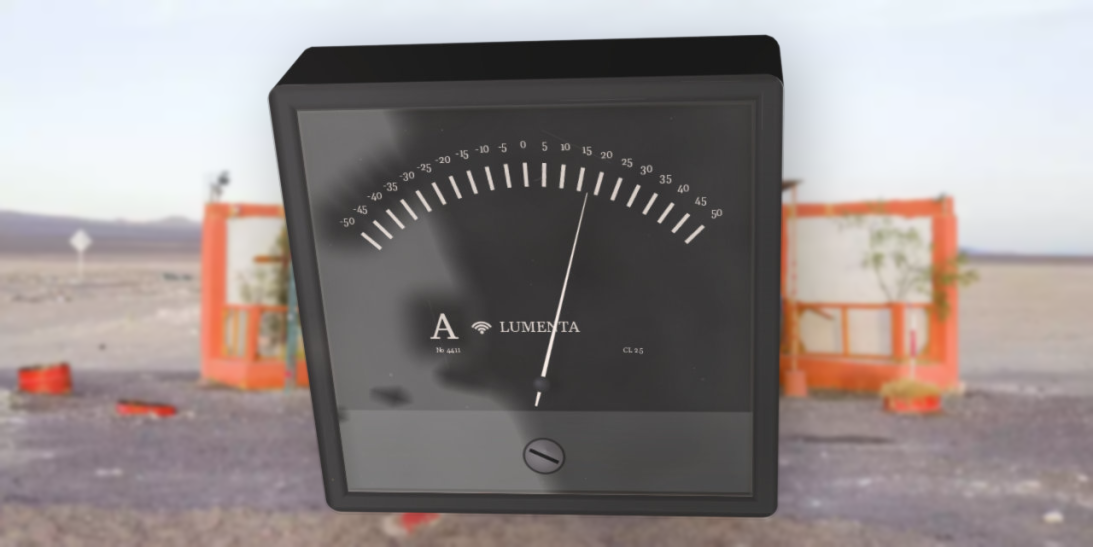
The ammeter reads 17.5 A
